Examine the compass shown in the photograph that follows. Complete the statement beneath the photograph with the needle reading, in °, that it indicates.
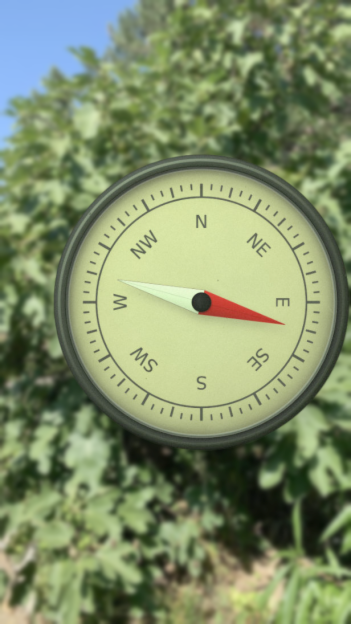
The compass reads 105 °
